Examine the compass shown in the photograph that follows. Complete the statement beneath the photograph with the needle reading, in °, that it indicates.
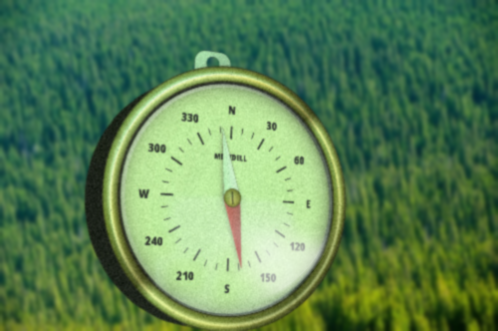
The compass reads 170 °
